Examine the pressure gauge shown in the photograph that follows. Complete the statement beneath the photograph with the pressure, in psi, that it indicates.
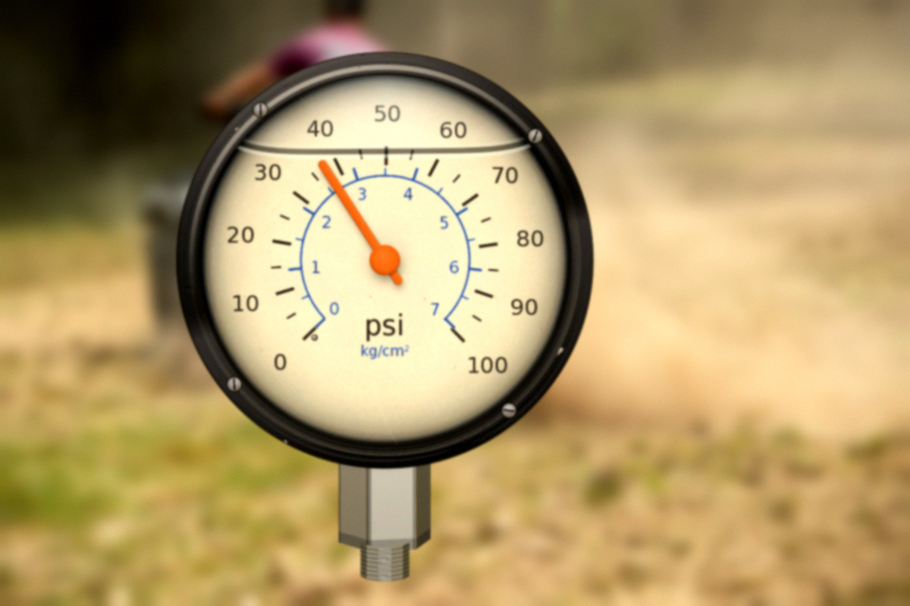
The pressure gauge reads 37.5 psi
